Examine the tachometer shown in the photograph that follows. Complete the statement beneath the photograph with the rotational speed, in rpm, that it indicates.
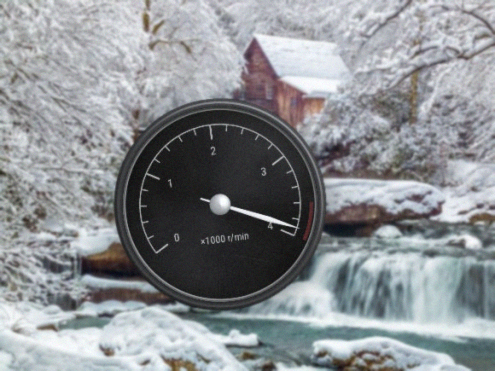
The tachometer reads 3900 rpm
